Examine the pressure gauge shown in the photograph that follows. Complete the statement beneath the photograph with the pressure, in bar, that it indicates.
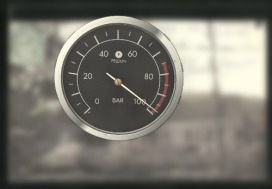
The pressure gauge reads 97.5 bar
